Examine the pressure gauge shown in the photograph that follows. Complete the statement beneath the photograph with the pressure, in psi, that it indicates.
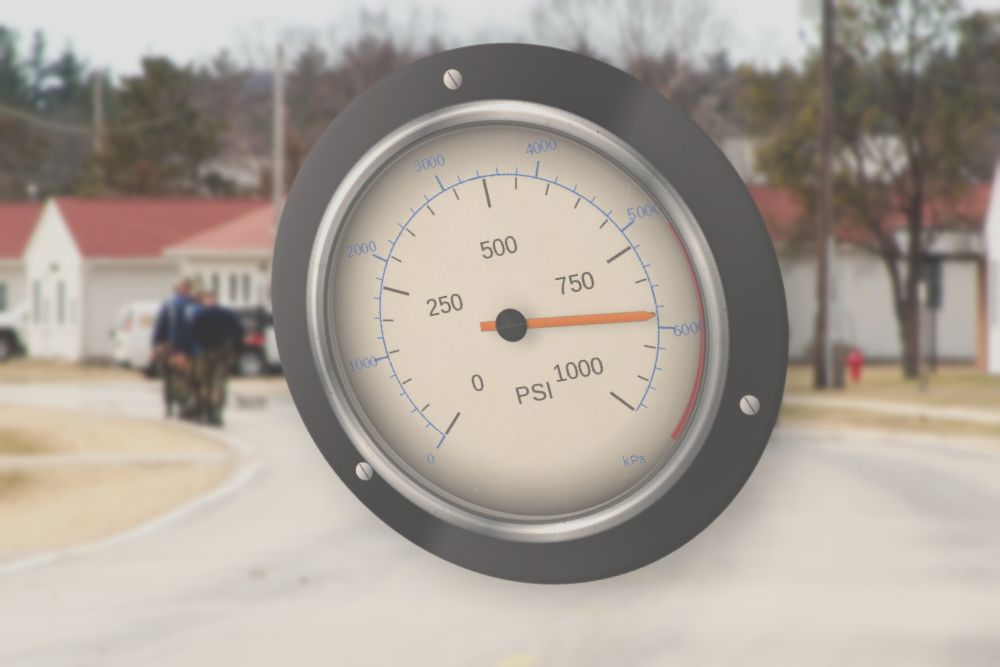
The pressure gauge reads 850 psi
